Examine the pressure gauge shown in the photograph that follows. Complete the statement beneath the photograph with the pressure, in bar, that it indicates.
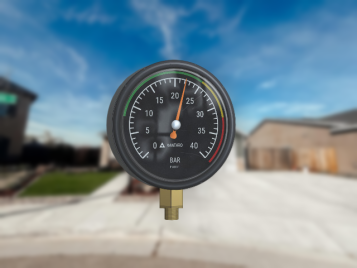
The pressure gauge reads 22 bar
